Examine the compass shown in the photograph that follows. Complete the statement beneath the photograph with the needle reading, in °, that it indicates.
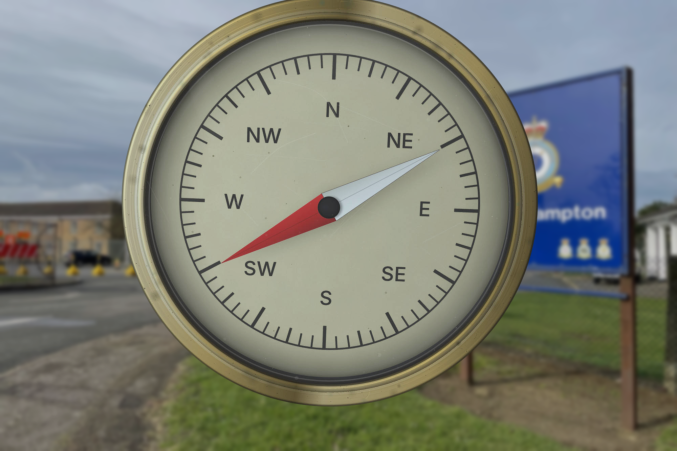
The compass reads 240 °
